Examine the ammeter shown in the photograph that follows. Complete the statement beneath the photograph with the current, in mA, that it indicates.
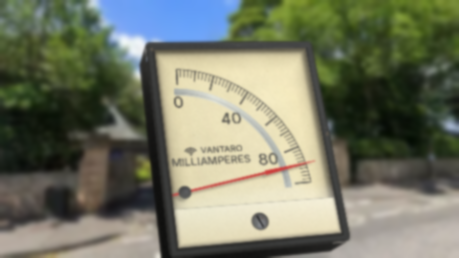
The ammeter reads 90 mA
